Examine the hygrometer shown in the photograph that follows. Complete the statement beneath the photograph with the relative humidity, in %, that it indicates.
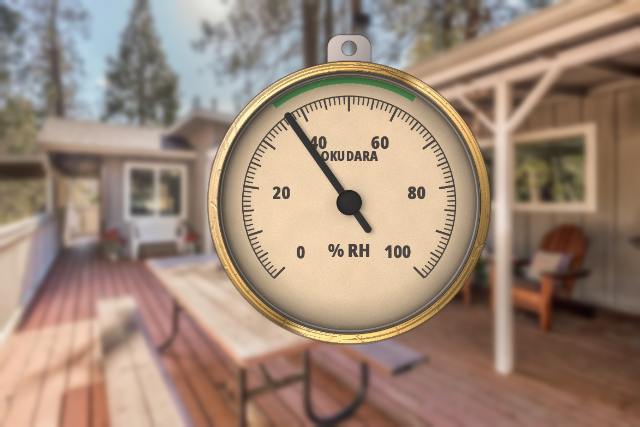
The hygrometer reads 37 %
